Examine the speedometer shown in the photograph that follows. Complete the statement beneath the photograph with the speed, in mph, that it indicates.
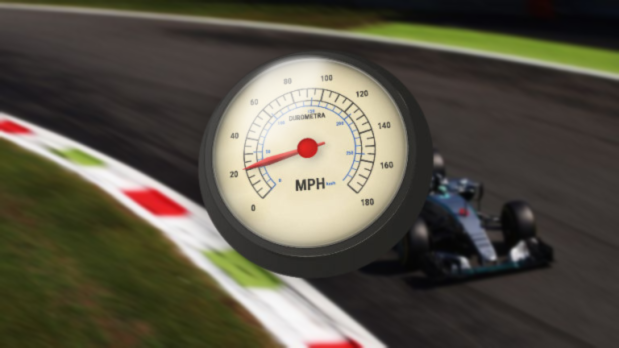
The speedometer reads 20 mph
